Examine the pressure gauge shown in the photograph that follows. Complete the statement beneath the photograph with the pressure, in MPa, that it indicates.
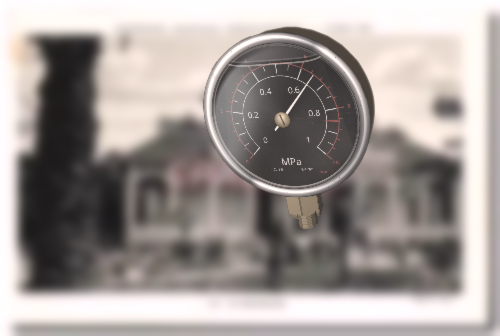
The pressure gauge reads 0.65 MPa
